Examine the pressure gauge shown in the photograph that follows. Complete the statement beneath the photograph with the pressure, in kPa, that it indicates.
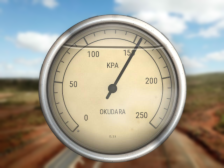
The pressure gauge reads 155 kPa
